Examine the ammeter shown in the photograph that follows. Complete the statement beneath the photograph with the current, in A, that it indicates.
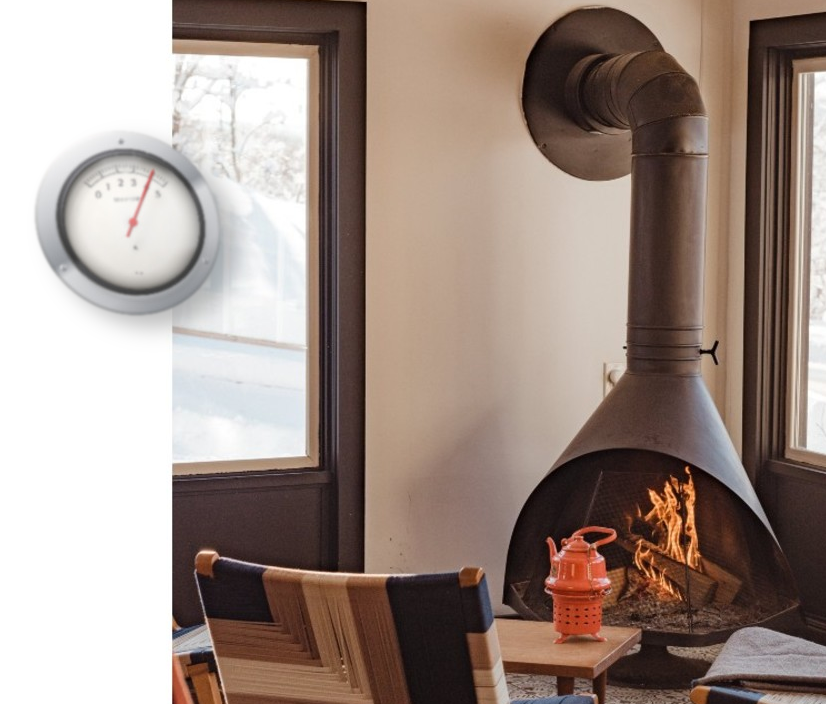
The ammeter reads 4 A
